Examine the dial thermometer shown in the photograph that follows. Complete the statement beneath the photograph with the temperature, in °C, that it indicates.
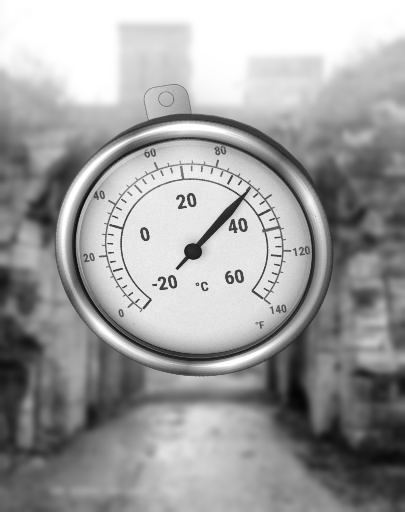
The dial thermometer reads 34 °C
